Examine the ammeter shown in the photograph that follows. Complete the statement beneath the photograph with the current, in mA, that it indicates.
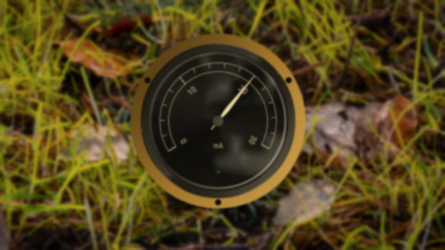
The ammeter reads 20 mA
